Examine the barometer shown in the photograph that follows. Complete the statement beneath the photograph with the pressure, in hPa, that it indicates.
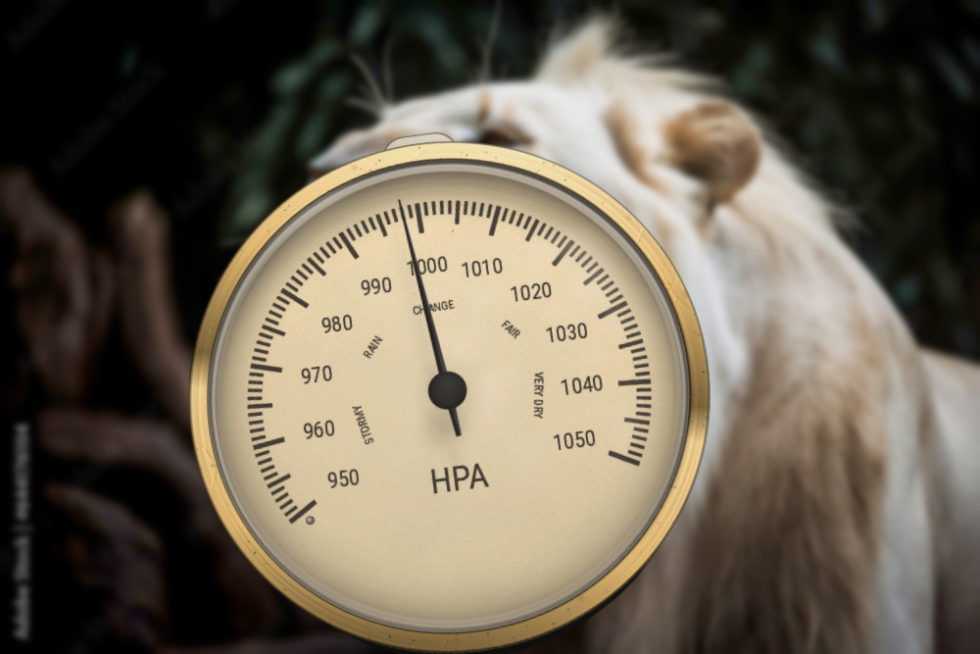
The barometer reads 998 hPa
